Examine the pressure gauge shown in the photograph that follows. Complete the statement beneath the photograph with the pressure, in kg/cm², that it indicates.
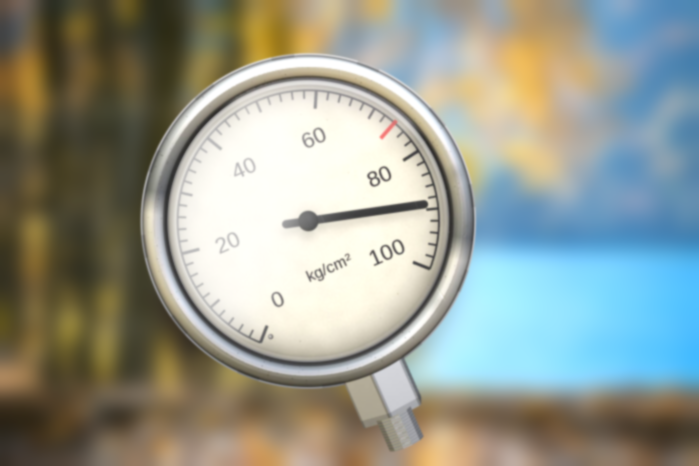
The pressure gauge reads 89 kg/cm²
